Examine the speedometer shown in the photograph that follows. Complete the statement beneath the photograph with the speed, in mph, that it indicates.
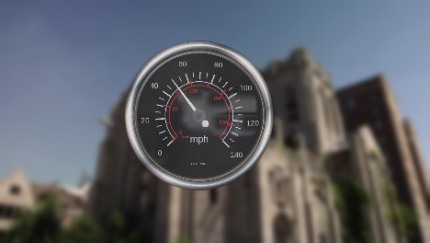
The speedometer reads 50 mph
